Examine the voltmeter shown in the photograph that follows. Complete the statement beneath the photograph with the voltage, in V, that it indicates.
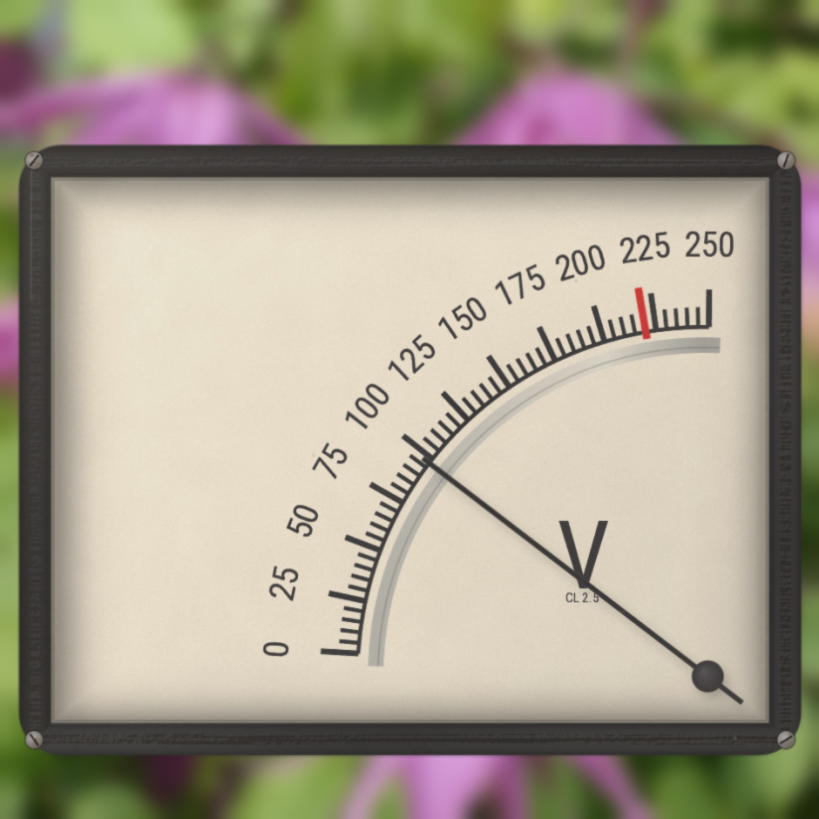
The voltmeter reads 97.5 V
